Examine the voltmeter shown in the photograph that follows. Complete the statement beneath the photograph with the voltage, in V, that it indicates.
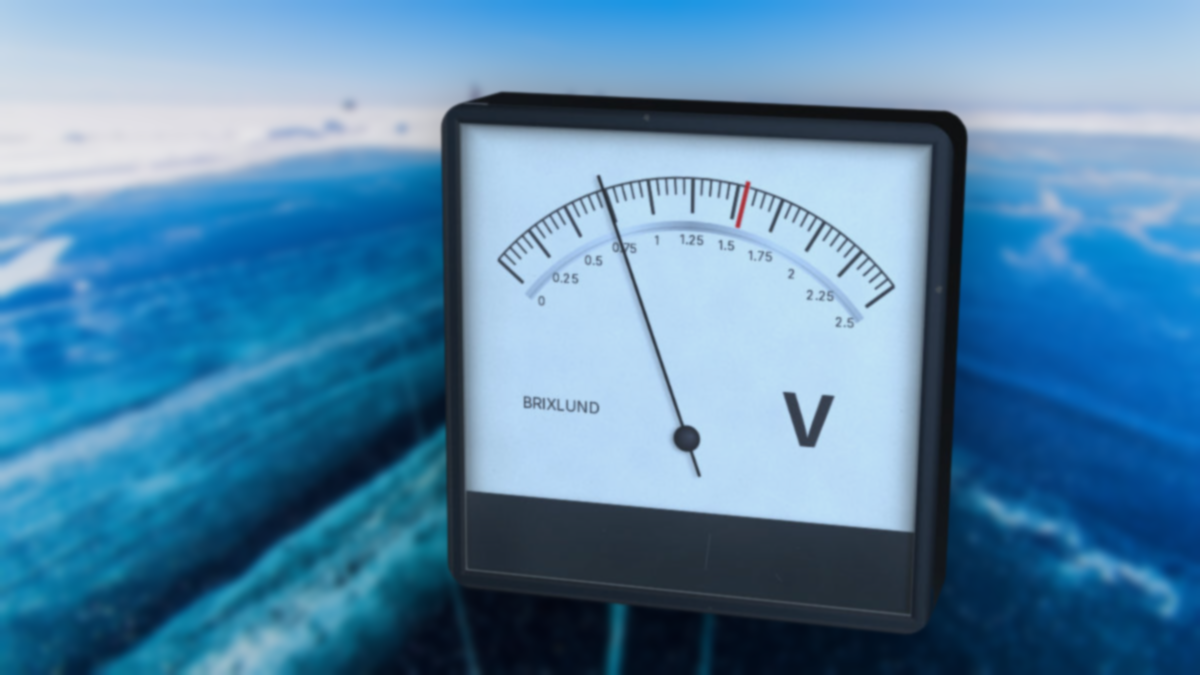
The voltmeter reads 0.75 V
